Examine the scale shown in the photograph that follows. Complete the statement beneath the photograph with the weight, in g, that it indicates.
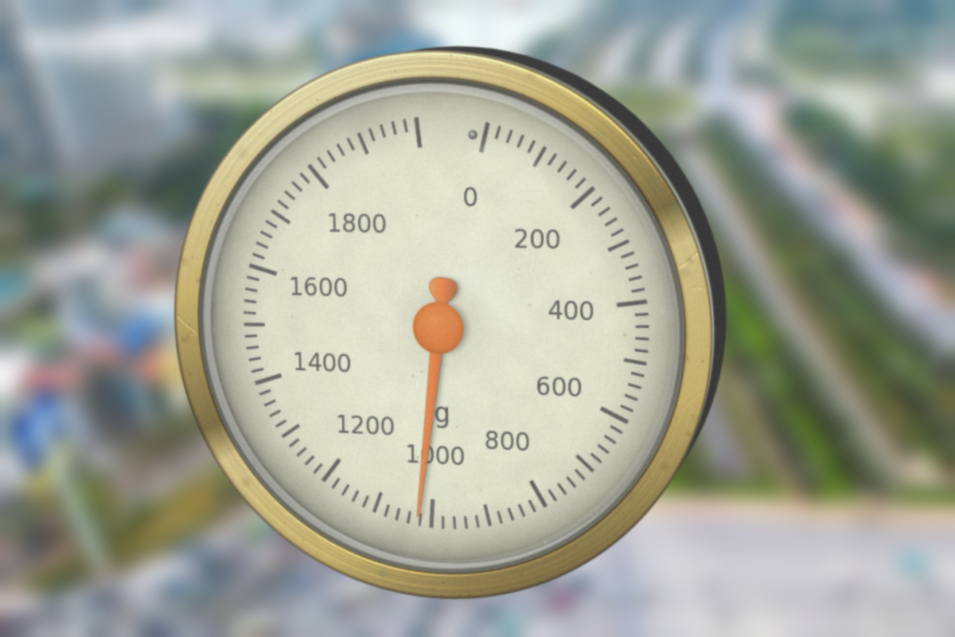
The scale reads 1020 g
